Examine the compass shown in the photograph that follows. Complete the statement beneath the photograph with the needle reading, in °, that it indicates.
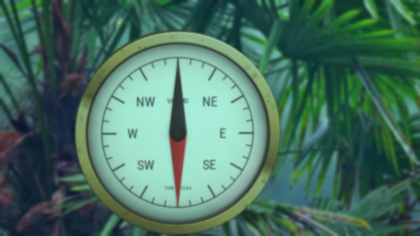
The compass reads 180 °
